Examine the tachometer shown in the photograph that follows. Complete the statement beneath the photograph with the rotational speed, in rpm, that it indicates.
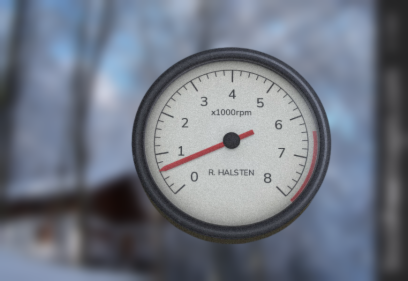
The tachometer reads 600 rpm
